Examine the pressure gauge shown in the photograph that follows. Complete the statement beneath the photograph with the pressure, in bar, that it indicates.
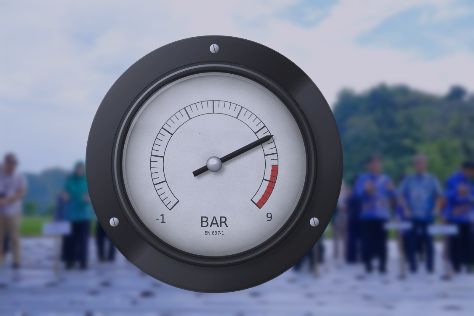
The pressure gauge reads 6.4 bar
